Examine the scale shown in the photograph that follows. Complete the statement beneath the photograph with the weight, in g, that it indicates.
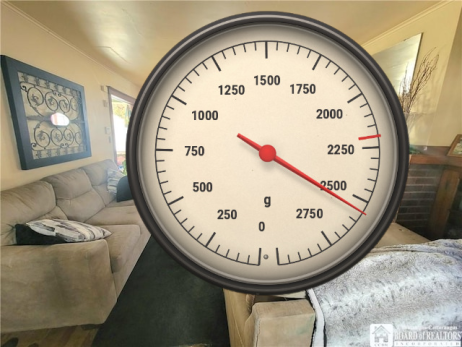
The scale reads 2550 g
